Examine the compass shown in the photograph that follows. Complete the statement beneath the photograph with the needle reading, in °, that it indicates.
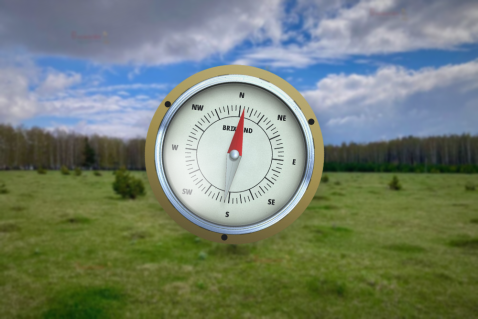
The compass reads 5 °
